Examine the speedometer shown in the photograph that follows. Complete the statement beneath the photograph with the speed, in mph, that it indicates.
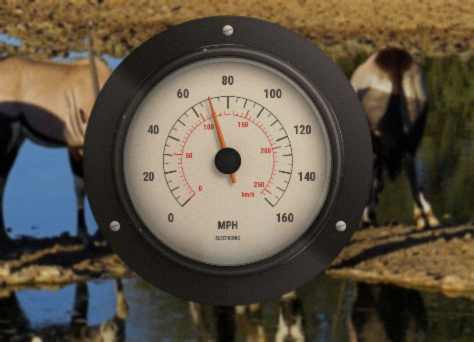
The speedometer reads 70 mph
